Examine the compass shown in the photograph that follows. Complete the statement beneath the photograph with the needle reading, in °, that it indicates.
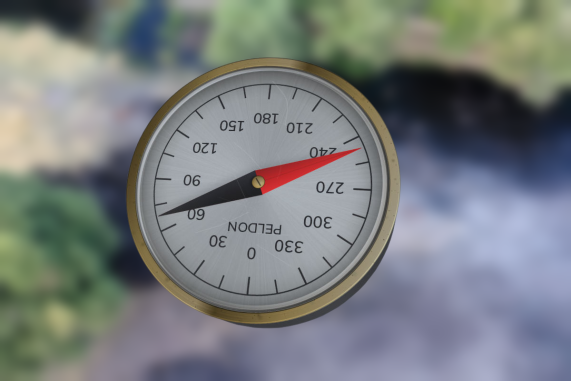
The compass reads 247.5 °
